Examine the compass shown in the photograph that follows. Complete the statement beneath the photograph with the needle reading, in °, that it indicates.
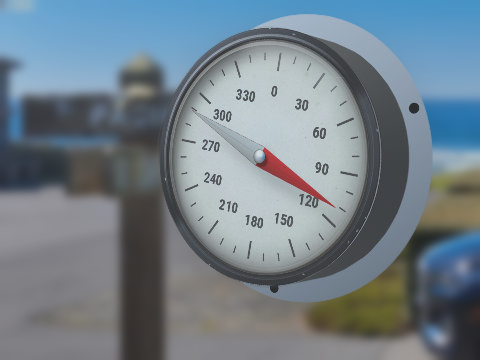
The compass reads 110 °
